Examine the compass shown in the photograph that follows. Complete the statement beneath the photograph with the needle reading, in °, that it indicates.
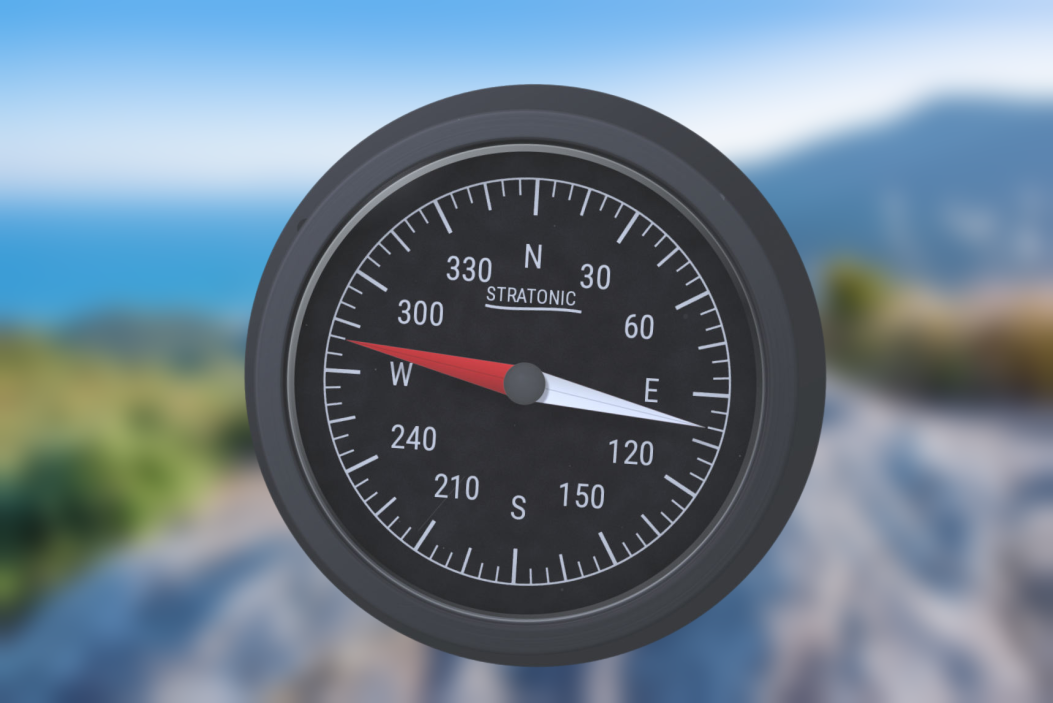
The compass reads 280 °
